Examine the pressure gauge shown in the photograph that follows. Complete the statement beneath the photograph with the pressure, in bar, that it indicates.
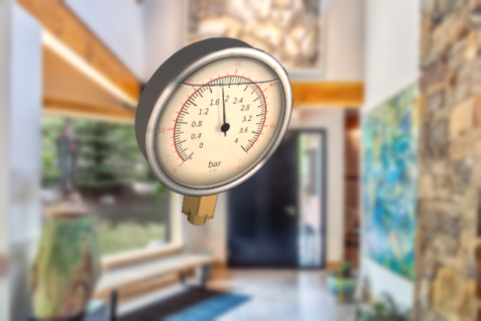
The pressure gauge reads 1.8 bar
